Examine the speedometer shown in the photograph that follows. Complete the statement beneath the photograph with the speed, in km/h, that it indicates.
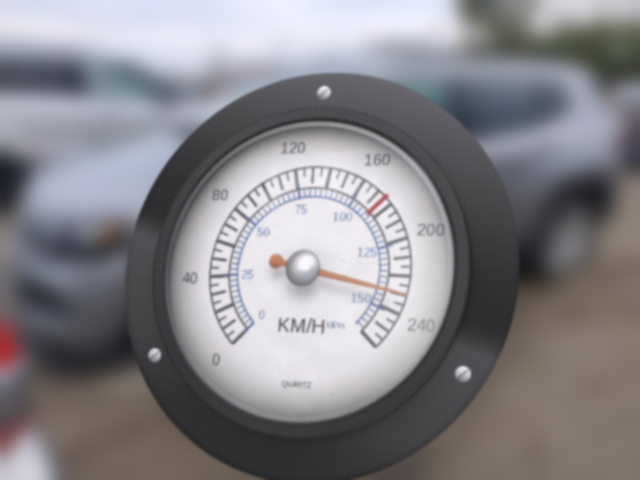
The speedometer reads 230 km/h
